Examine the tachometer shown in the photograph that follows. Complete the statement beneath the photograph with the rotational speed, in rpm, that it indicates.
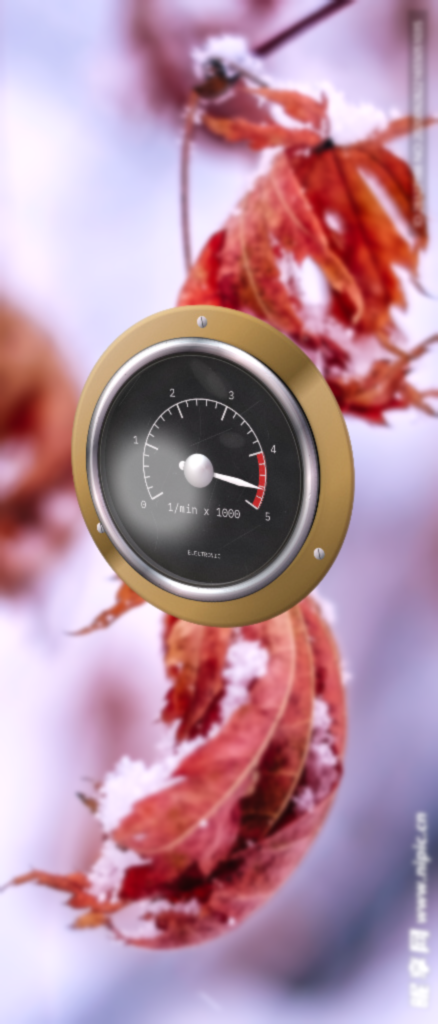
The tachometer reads 4600 rpm
